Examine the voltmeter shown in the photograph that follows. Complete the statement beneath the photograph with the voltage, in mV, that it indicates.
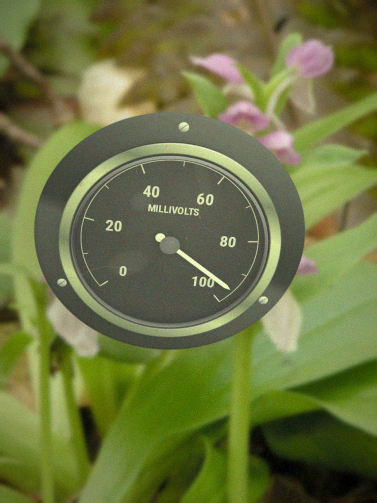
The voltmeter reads 95 mV
